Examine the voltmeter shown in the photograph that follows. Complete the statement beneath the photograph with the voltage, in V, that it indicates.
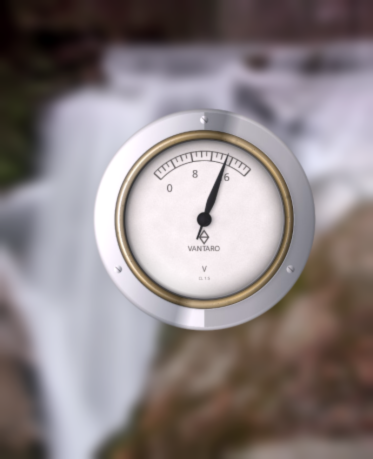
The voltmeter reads 15 V
